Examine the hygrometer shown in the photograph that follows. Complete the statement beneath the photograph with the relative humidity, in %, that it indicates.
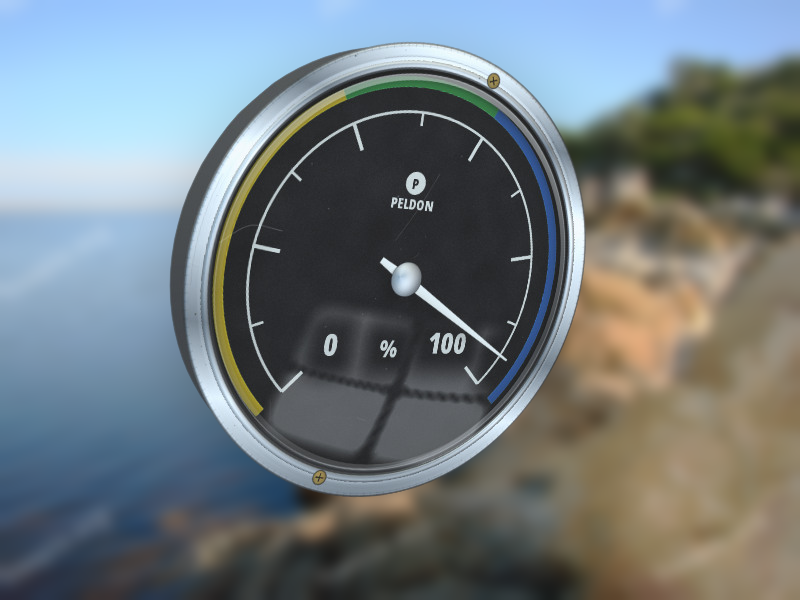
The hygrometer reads 95 %
